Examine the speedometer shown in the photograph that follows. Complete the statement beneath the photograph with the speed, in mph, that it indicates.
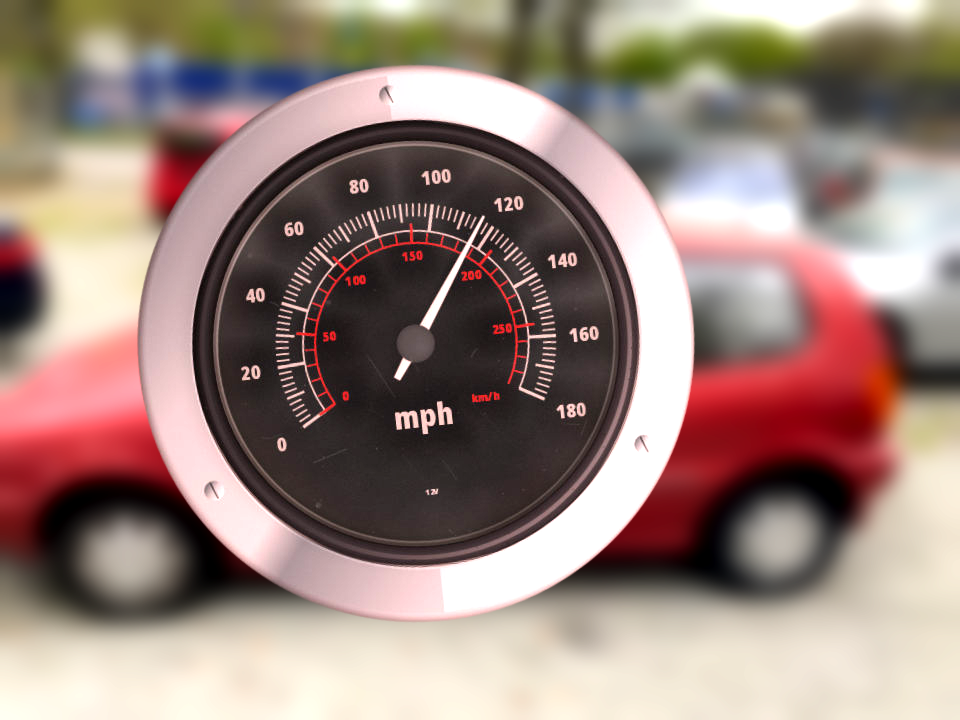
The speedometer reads 116 mph
